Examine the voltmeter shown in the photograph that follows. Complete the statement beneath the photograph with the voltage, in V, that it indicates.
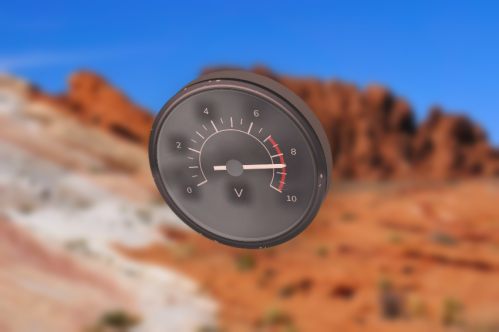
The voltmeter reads 8.5 V
